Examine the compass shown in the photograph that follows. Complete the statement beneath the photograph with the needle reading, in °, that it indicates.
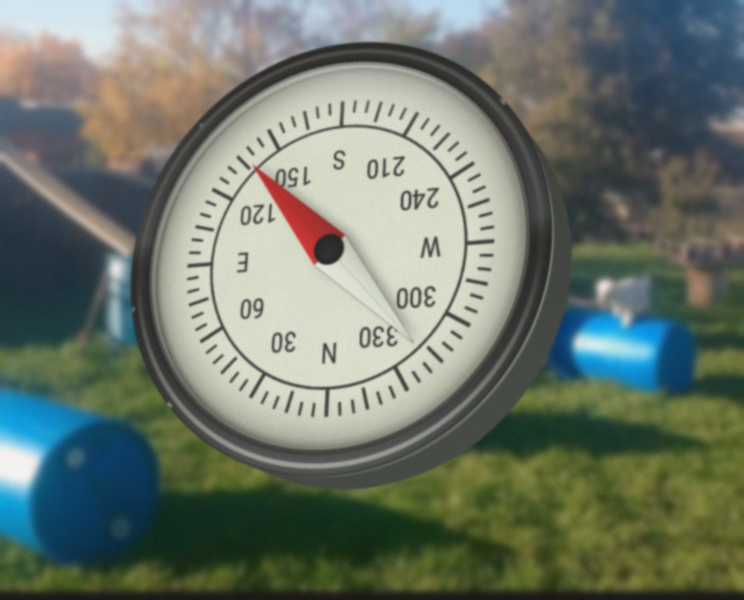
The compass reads 137.5 °
